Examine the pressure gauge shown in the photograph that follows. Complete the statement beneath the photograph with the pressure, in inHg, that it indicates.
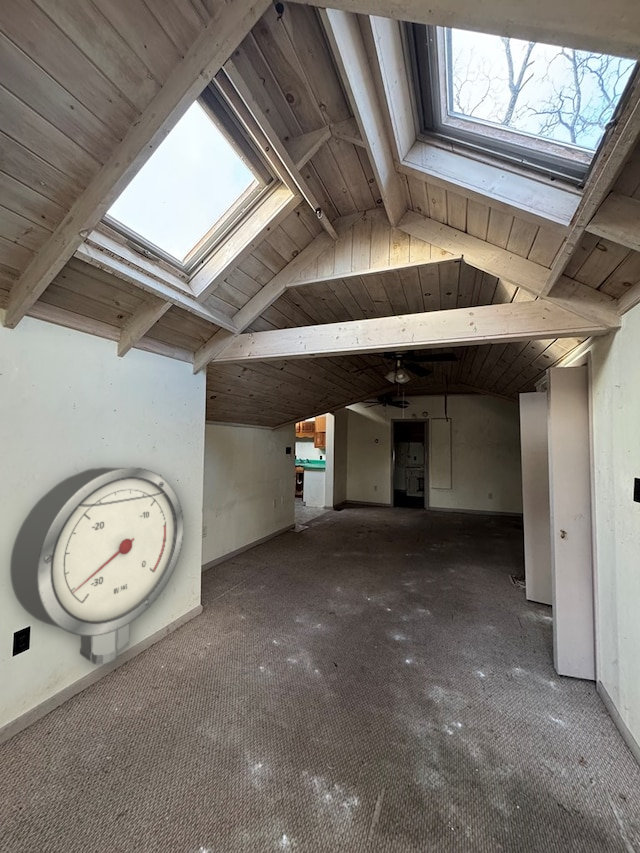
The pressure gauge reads -28 inHg
